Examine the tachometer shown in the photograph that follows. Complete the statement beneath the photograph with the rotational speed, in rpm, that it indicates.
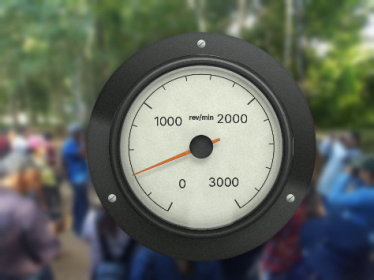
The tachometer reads 400 rpm
